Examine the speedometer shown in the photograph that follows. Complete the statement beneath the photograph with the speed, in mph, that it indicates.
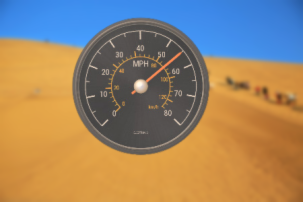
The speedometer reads 55 mph
